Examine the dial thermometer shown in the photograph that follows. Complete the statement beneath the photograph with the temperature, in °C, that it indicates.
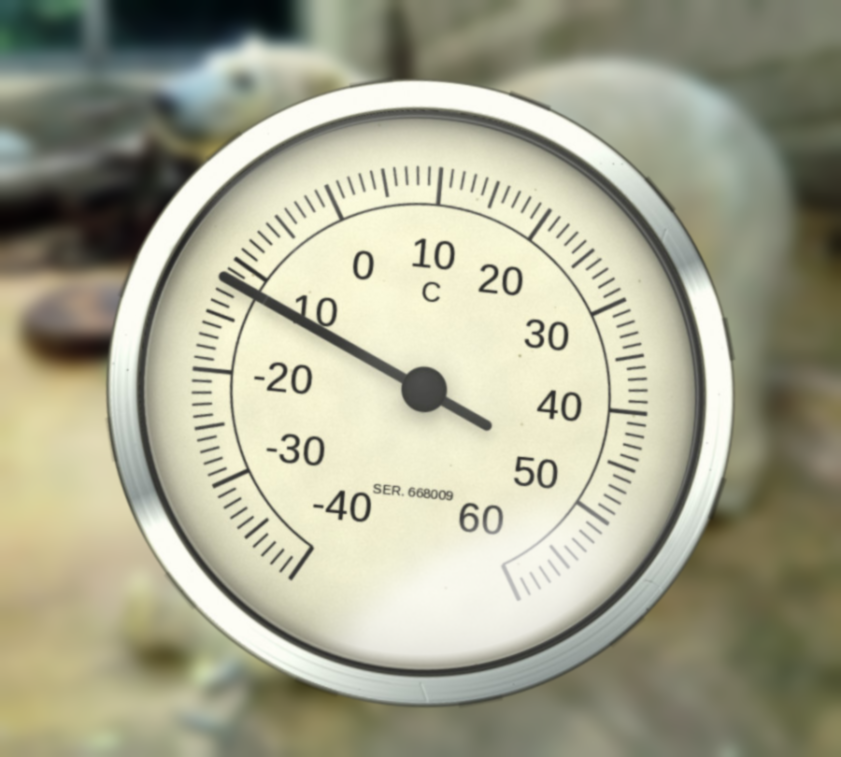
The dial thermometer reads -12 °C
